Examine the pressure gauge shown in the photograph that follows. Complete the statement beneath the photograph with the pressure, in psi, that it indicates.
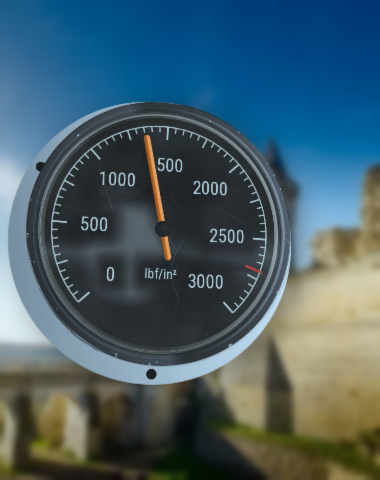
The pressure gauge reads 1350 psi
